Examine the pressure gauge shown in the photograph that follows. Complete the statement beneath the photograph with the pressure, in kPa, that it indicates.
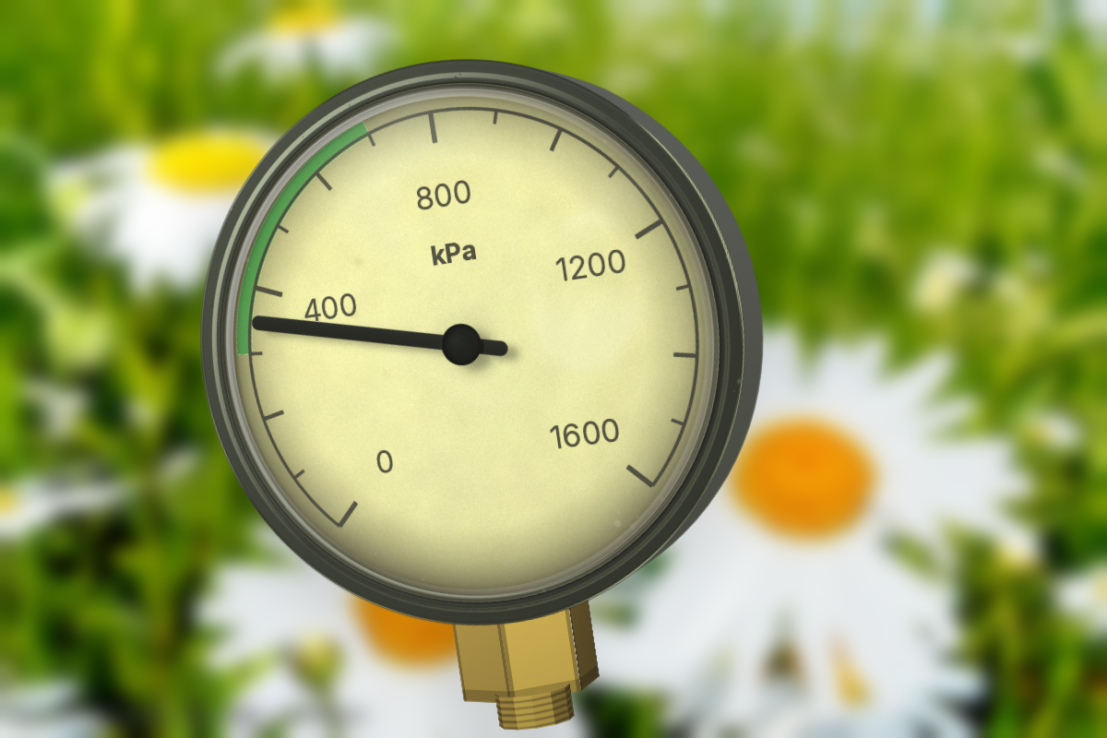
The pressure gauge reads 350 kPa
